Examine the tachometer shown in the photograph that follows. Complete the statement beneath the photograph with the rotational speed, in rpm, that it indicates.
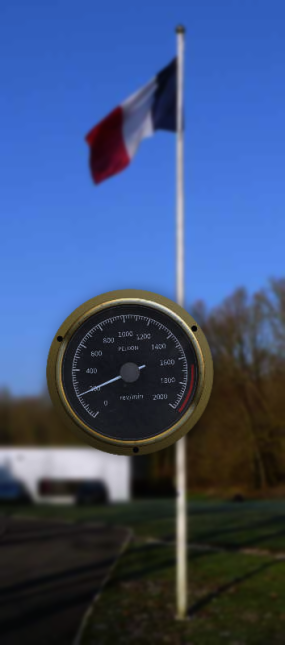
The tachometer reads 200 rpm
